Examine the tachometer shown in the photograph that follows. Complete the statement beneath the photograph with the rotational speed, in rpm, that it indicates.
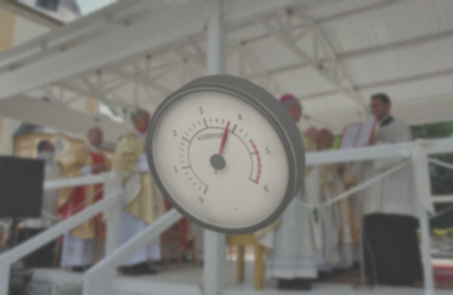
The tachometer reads 3800 rpm
